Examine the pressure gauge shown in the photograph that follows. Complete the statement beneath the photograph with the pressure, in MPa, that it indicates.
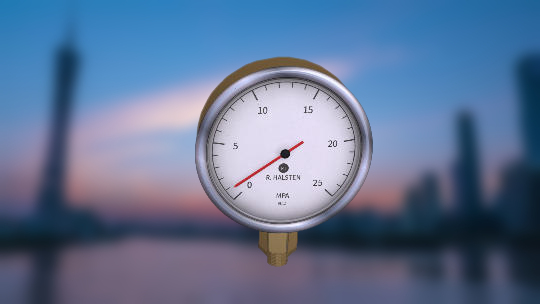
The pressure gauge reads 1 MPa
